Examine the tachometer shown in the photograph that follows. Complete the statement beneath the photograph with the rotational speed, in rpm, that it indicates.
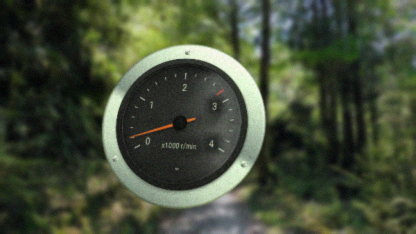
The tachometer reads 200 rpm
